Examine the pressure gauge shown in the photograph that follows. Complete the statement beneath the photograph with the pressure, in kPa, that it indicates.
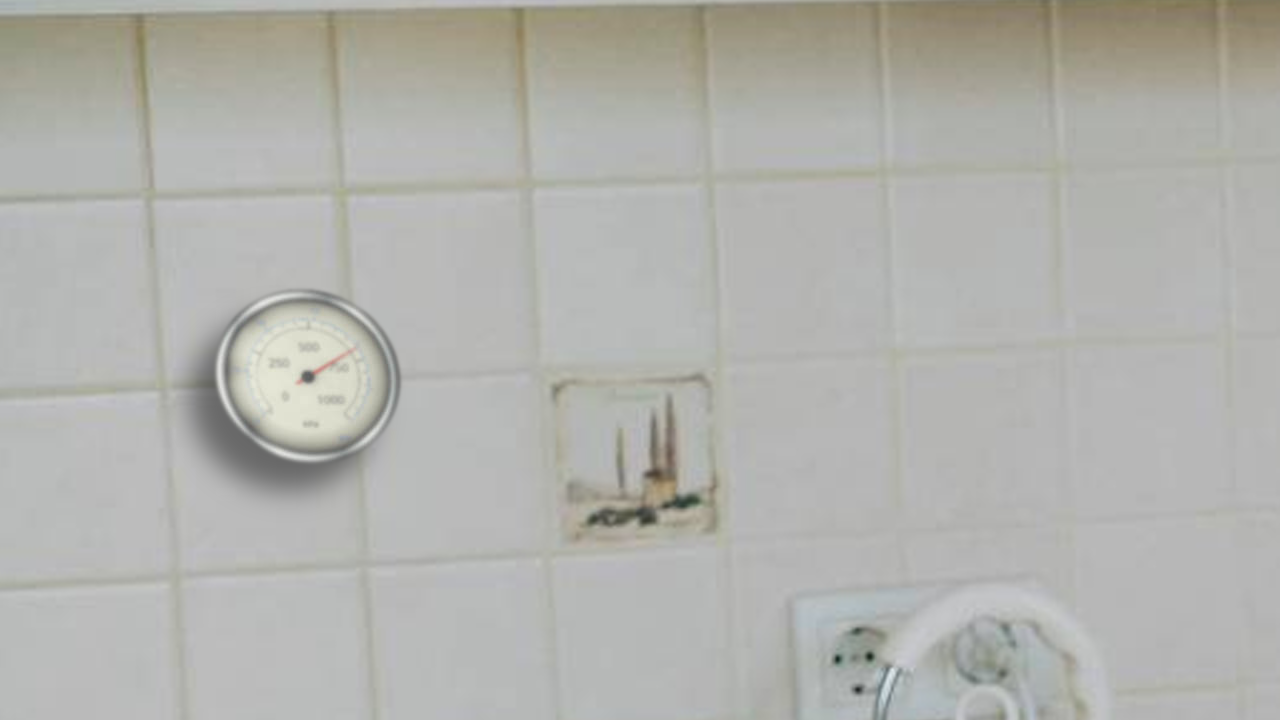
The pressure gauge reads 700 kPa
